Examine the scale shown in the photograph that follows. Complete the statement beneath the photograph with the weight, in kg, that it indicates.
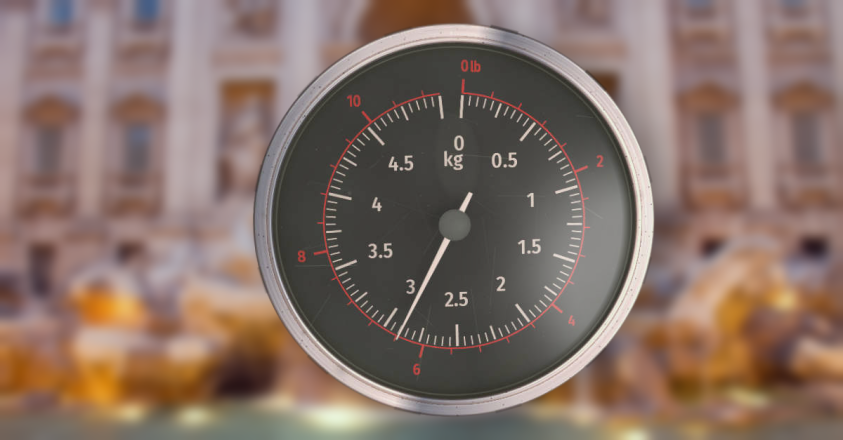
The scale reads 2.9 kg
